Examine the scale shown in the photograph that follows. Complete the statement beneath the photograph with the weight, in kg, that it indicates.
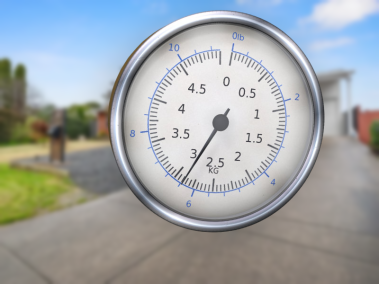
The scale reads 2.9 kg
